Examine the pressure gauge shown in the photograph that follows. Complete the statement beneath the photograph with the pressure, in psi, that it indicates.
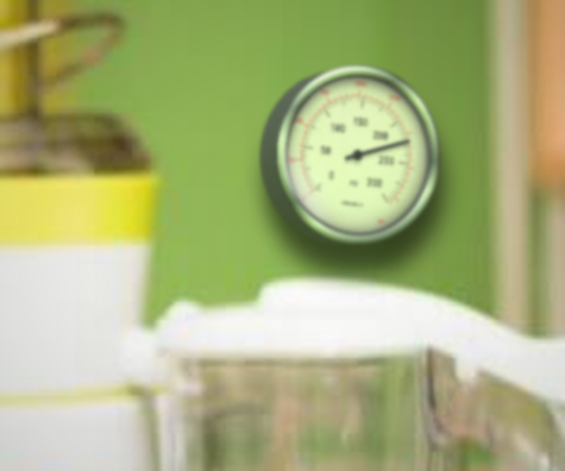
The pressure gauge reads 225 psi
